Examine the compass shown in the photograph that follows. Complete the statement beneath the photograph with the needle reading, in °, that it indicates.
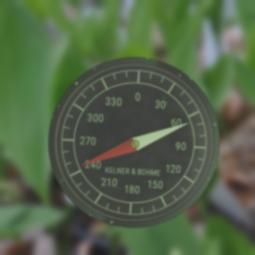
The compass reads 245 °
